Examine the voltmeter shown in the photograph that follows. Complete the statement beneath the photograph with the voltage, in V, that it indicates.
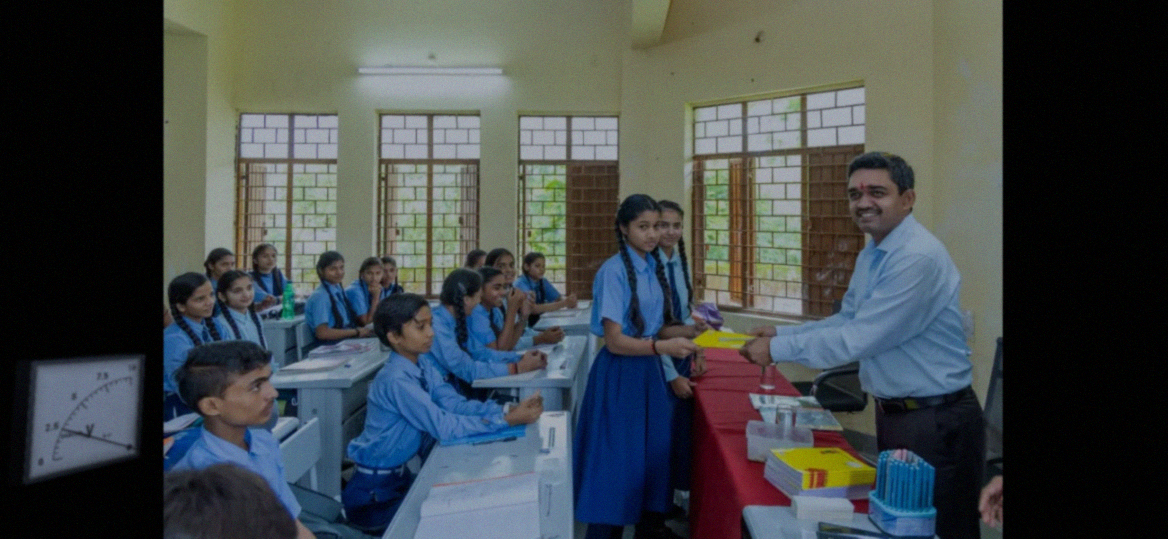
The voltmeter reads 2.5 V
